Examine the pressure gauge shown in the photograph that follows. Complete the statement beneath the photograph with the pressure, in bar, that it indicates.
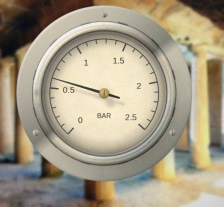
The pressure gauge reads 0.6 bar
